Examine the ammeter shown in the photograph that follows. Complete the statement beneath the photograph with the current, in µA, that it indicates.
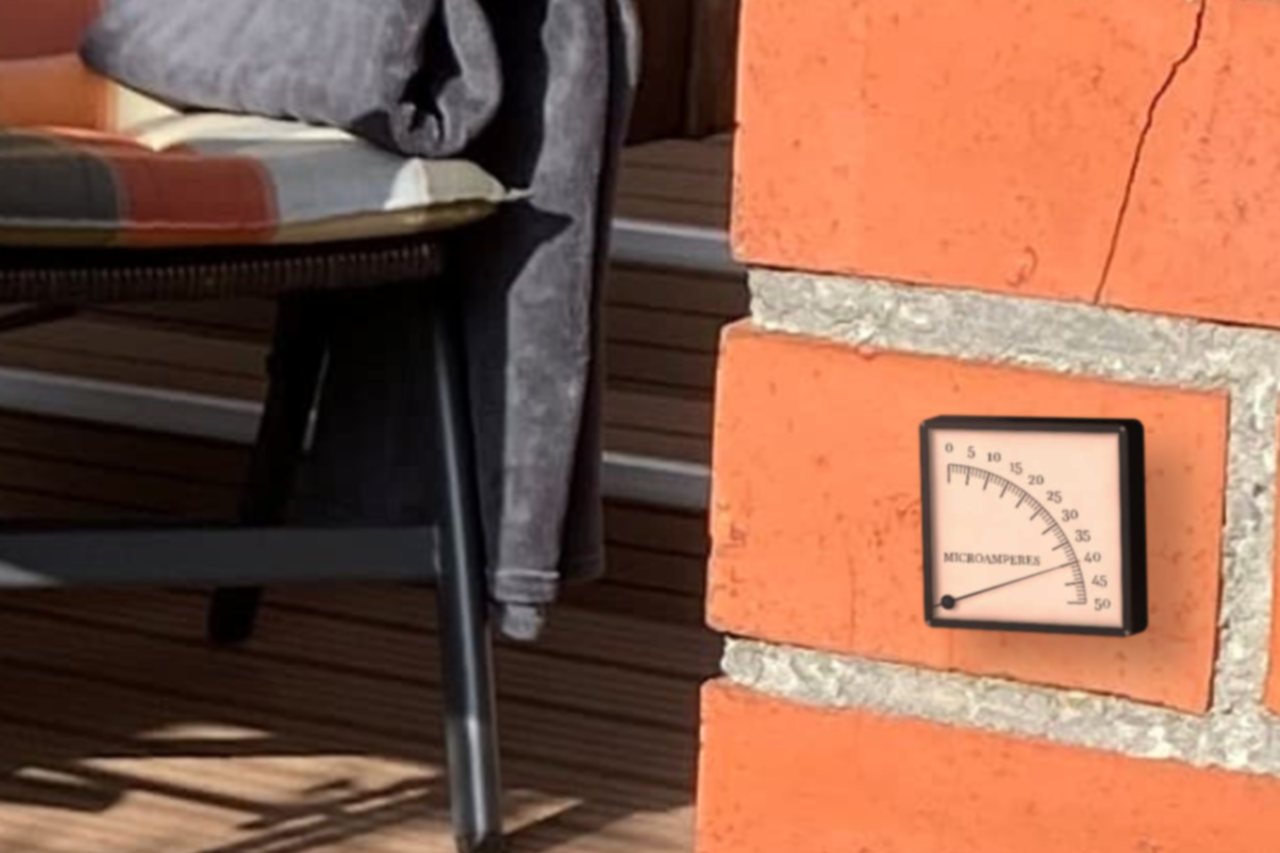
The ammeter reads 40 µA
